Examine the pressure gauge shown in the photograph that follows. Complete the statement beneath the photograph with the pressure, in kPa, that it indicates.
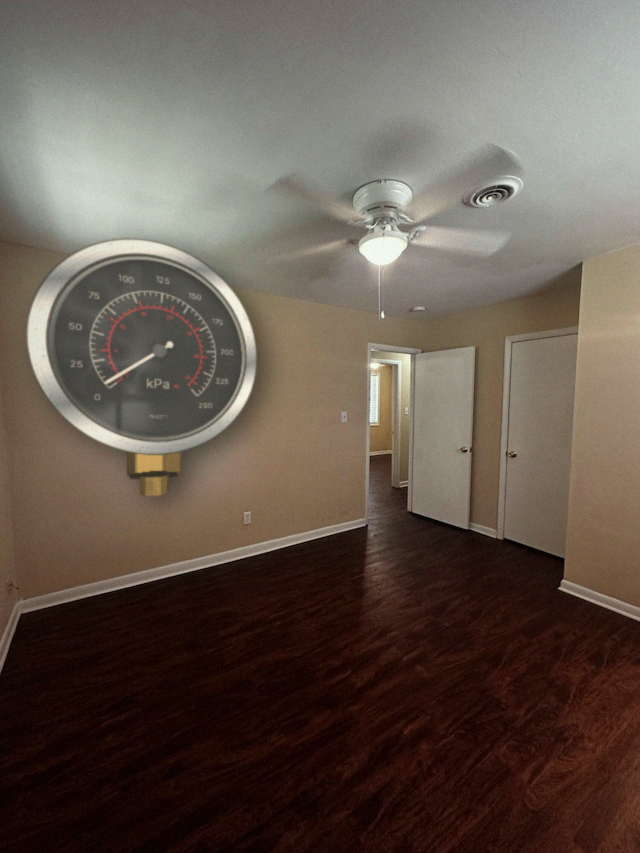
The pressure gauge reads 5 kPa
